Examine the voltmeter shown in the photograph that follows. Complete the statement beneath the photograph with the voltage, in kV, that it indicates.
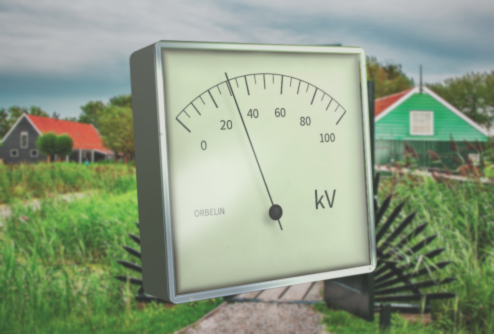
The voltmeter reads 30 kV
